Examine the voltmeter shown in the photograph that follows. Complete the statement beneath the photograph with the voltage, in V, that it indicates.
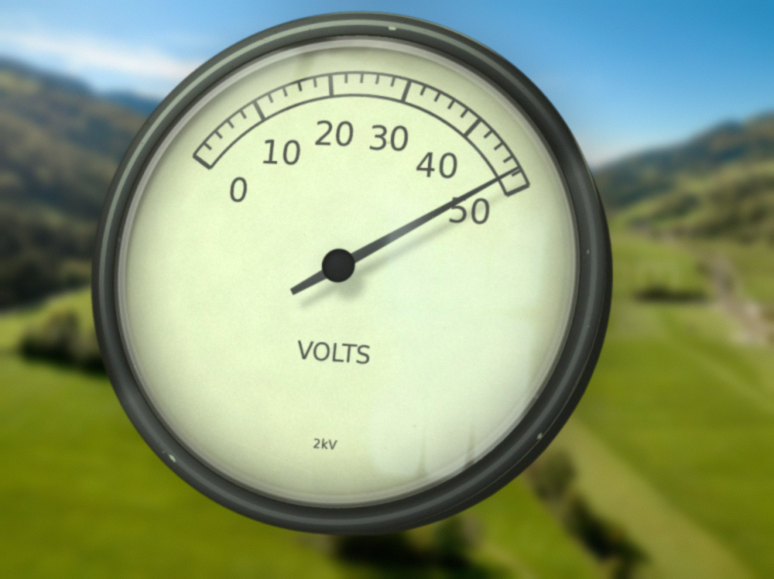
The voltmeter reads 48 V
